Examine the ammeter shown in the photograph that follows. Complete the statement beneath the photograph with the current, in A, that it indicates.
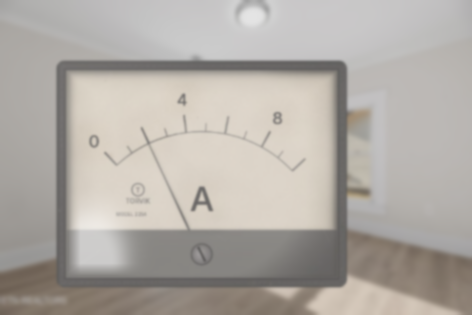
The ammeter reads 2 A
